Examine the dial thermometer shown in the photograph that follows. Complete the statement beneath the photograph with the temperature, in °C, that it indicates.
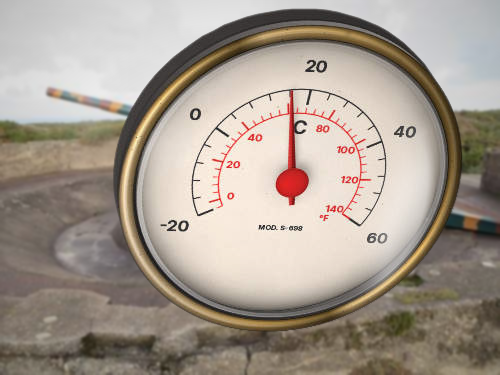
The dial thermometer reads 16 °C
